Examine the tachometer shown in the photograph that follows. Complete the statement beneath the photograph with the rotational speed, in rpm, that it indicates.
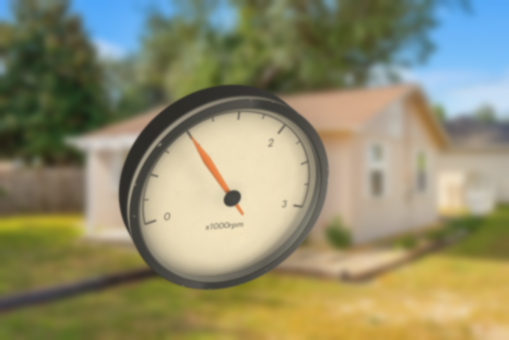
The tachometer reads 1000 rpm
